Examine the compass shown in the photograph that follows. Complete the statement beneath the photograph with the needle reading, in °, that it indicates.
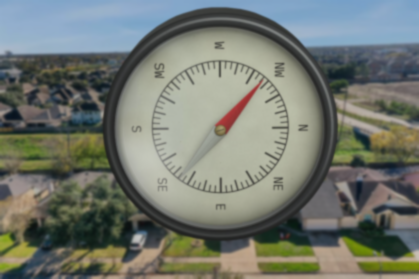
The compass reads 310 °
